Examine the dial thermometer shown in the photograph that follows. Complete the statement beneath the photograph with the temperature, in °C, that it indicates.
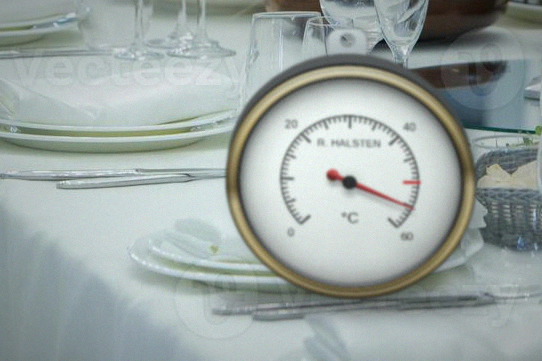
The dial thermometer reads 55 °C
